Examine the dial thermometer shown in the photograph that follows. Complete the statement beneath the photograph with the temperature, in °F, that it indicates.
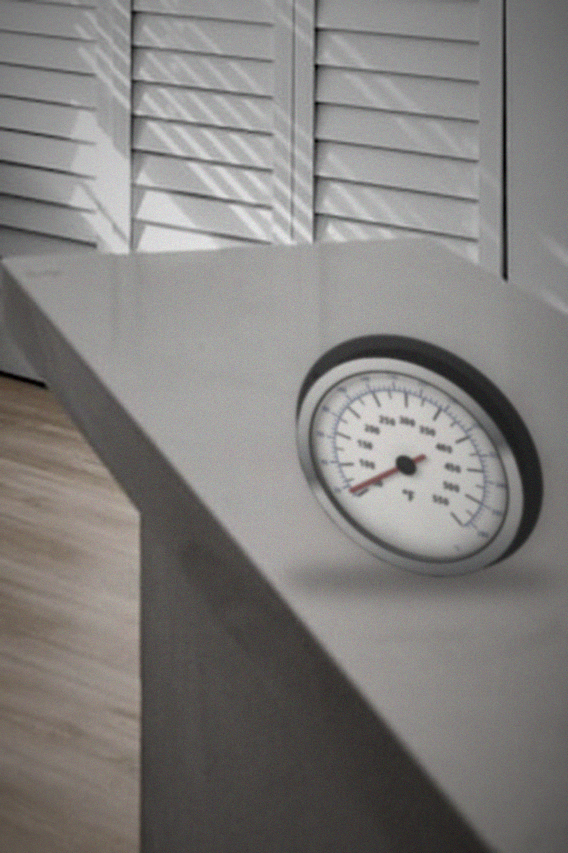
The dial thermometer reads 62.5 °F
